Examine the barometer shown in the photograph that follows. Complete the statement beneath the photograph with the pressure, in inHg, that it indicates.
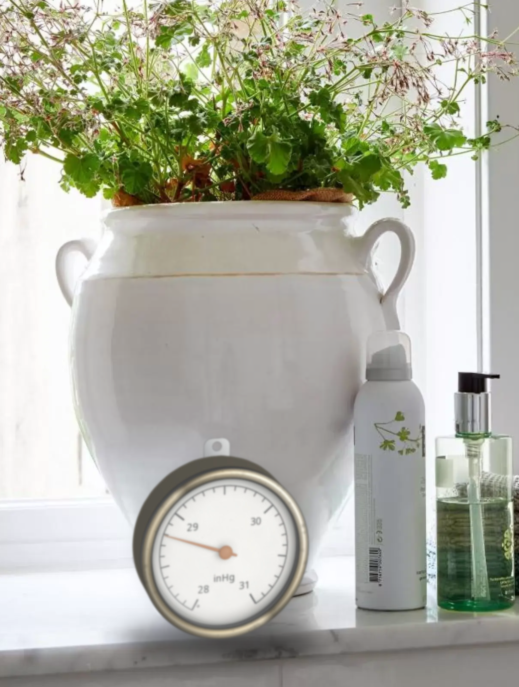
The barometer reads 28.8 inHg
